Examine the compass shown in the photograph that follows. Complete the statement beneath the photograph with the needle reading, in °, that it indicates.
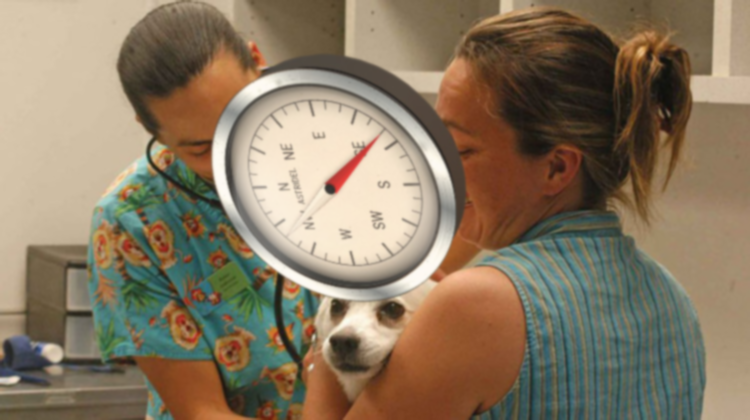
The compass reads 140 °
